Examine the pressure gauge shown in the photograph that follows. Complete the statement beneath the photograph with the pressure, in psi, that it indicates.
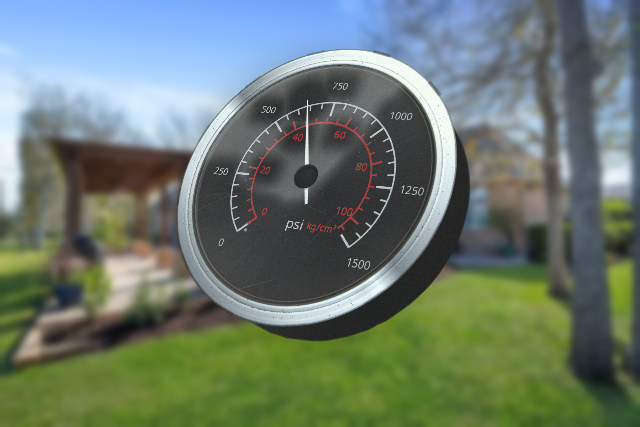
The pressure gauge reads 650 psi
